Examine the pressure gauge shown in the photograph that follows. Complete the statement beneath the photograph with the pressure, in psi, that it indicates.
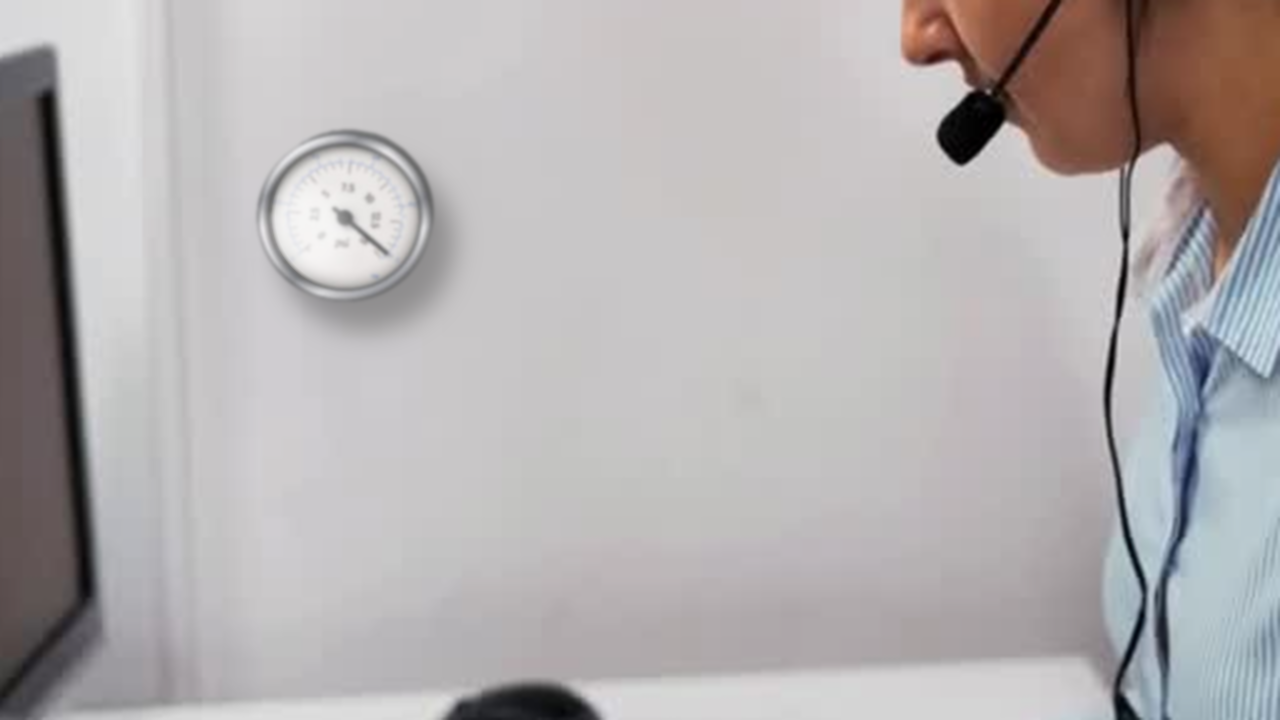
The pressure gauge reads 14.5 psi
